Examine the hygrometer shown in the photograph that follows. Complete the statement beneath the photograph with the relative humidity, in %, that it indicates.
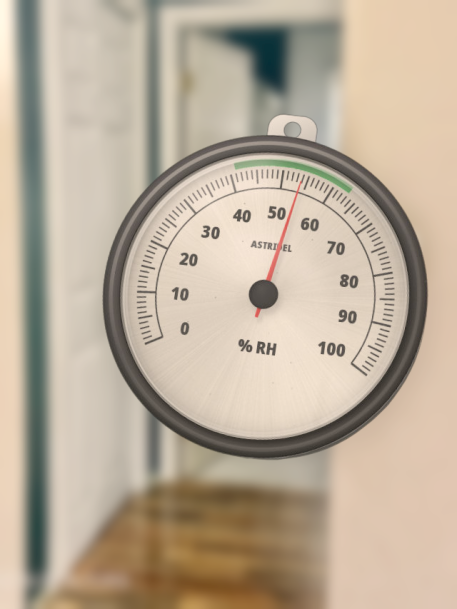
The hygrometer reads 54 %
